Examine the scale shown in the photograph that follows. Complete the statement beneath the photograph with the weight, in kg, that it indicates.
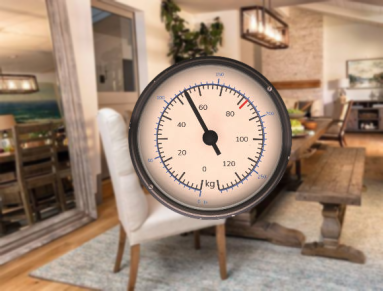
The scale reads 54 kg
